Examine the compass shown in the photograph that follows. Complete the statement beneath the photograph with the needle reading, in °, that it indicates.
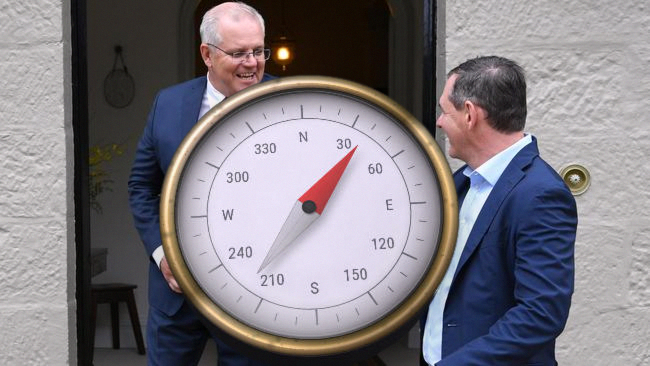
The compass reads 40 °
